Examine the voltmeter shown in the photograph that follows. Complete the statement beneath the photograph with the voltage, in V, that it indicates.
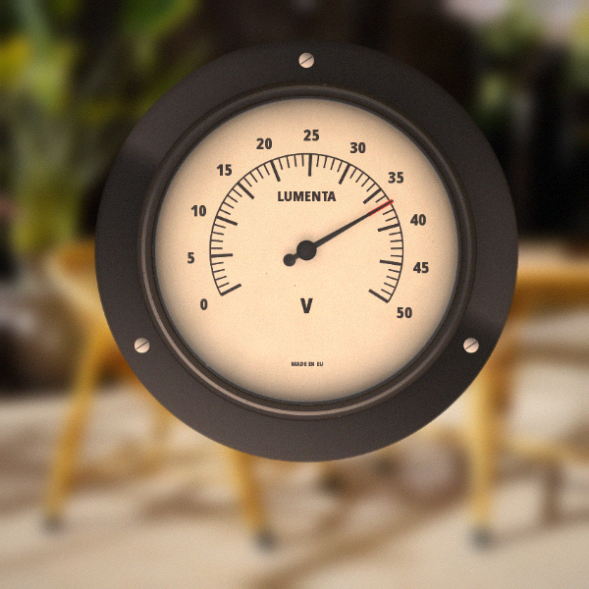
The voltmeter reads 37 V
